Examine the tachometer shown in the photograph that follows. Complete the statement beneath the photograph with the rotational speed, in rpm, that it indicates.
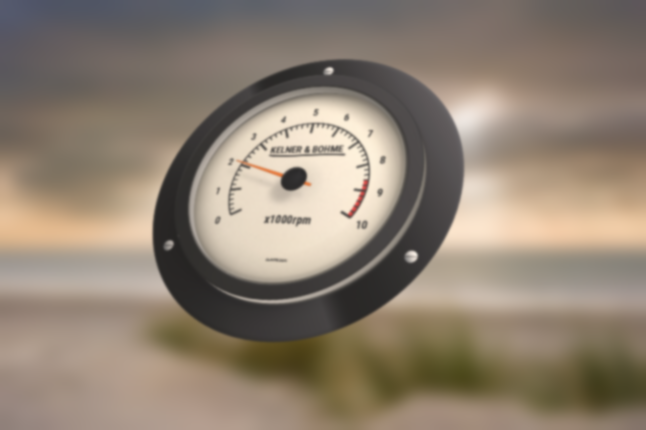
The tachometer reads 2000 rpm
